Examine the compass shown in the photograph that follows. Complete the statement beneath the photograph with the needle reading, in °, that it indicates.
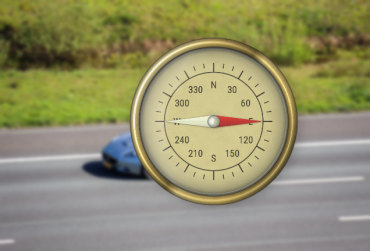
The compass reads 90 °
